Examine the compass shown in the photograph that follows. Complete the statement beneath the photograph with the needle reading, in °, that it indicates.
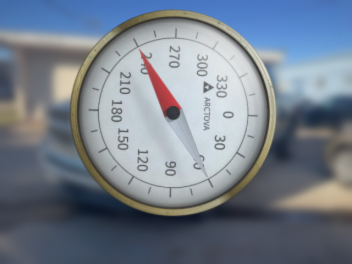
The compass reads 240 °
